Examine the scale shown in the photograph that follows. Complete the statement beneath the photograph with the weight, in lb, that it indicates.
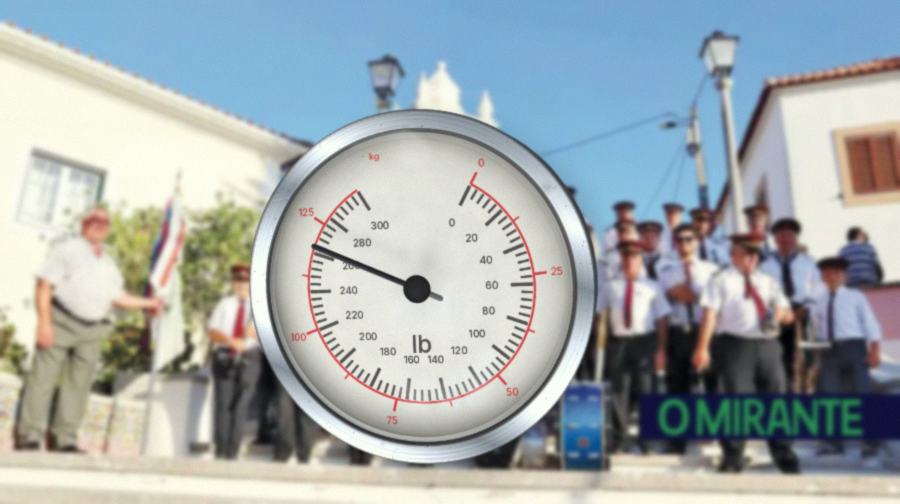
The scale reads 264 lb
